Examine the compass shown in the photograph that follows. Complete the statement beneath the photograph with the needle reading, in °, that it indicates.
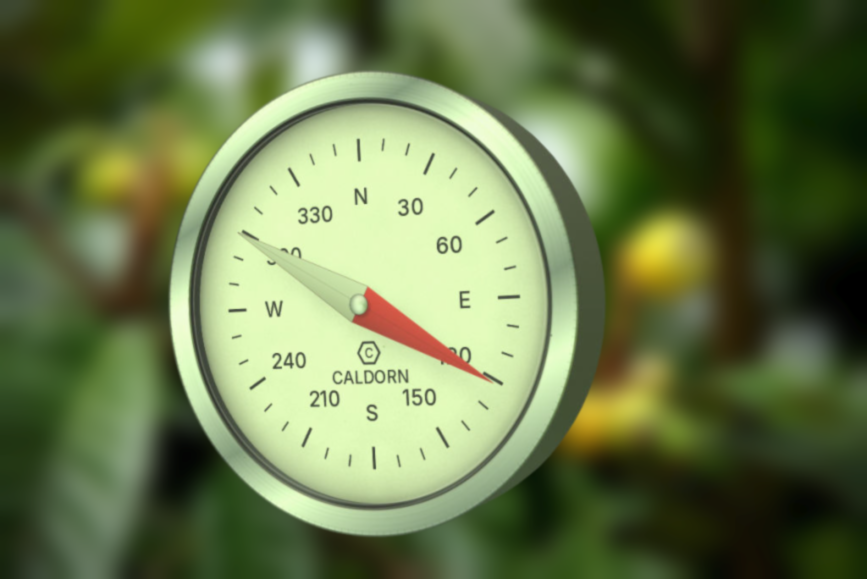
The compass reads 120 °
